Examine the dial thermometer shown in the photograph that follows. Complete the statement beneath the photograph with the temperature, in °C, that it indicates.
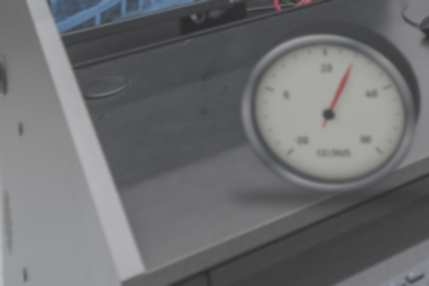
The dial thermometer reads 28 °C
